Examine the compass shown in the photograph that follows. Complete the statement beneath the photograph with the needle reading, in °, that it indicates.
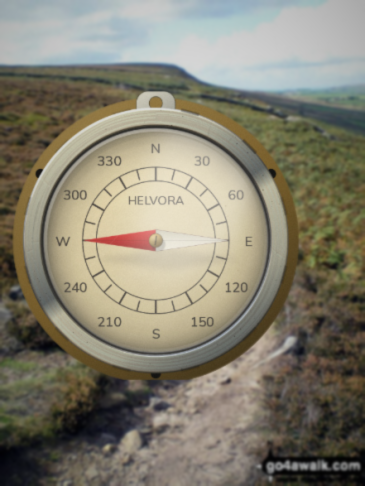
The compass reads 270 °
